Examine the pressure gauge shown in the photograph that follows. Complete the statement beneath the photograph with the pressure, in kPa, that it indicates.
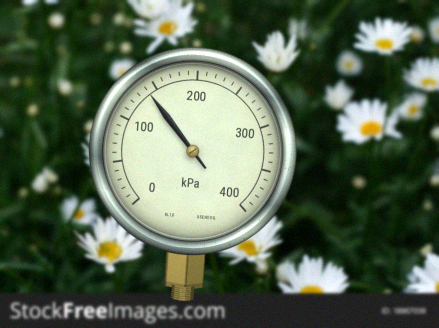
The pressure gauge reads 140 kPa
